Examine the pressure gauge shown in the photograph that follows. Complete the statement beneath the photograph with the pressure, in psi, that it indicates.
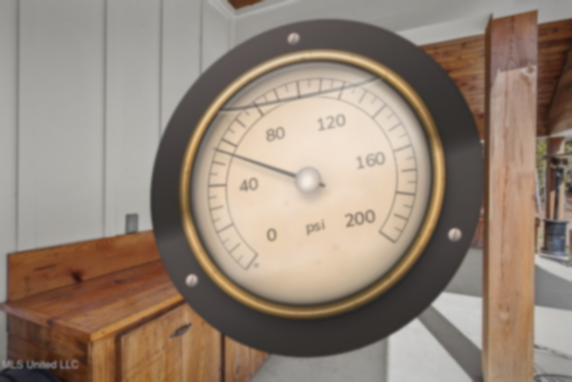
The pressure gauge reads 55 psi
